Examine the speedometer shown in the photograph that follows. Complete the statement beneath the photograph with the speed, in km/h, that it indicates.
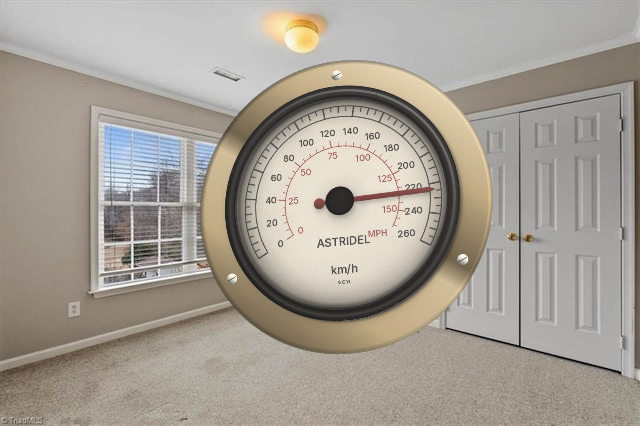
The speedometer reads 225 km/h
